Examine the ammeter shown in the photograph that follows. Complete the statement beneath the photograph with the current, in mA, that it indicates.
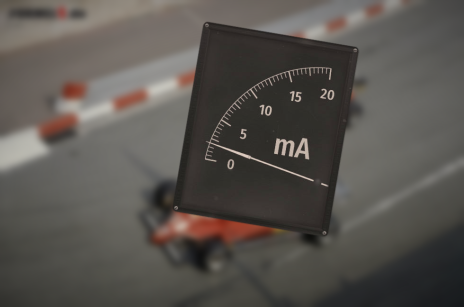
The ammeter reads 2 mA
